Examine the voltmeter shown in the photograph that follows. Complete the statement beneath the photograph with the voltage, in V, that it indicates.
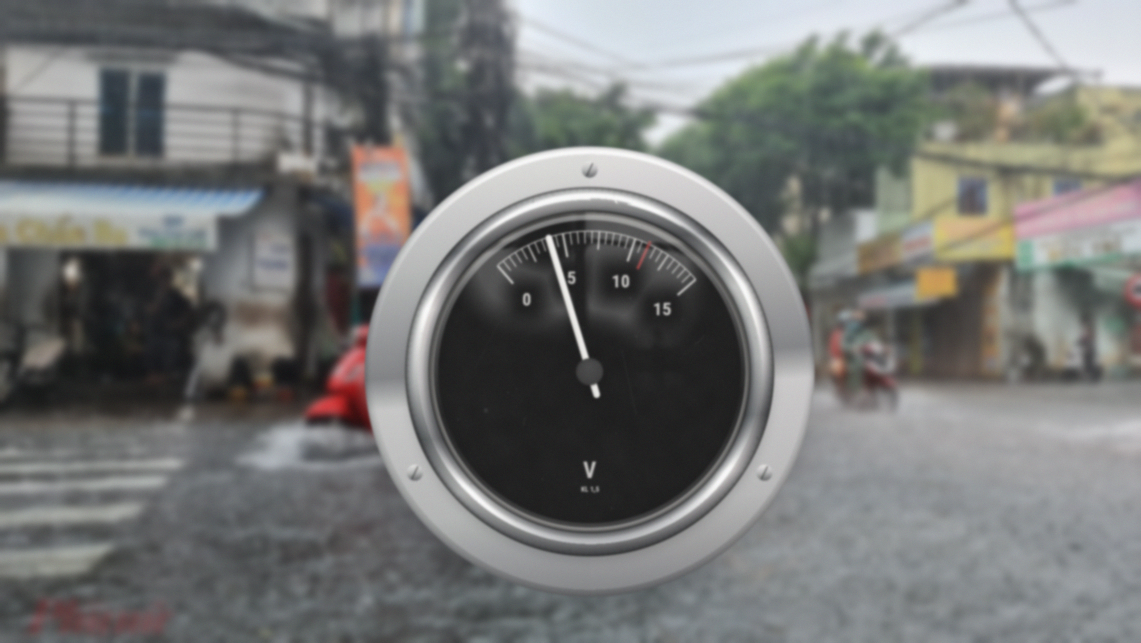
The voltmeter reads 4 V
